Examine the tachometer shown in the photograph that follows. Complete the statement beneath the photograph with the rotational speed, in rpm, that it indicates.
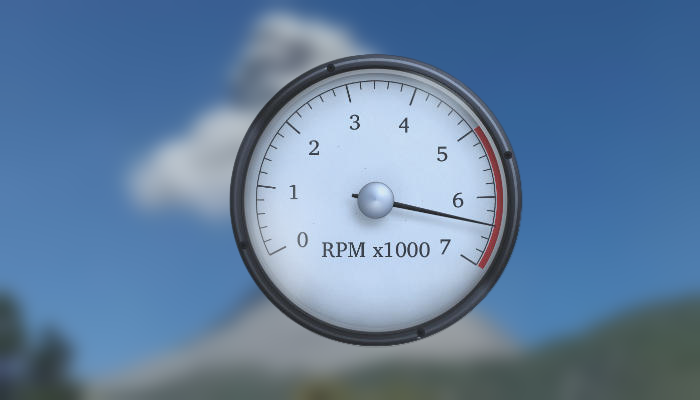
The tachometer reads 6400 rpm
